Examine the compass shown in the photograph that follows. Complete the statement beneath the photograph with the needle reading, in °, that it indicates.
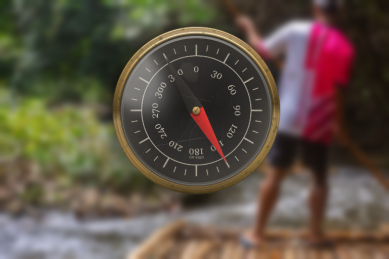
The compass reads 150 °
